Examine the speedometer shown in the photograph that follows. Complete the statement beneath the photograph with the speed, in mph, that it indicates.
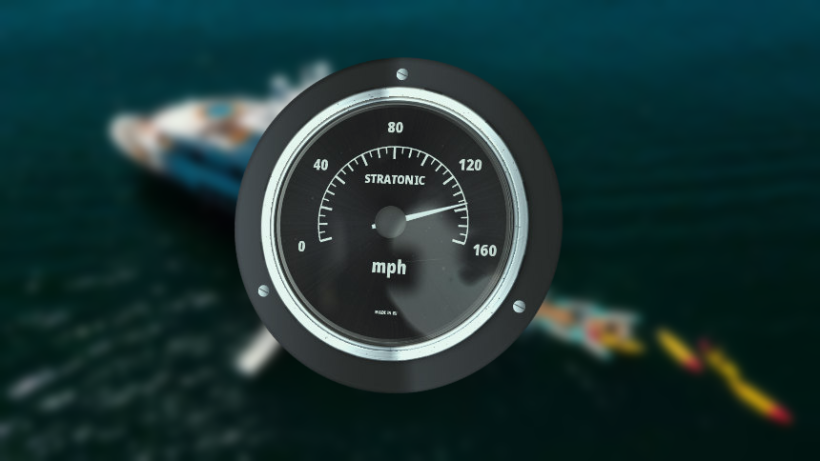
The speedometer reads 137.5 mph
